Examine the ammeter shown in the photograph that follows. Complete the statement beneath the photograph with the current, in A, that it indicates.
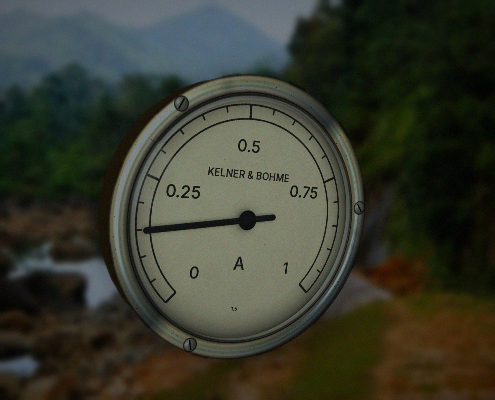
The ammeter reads 0.15 A
